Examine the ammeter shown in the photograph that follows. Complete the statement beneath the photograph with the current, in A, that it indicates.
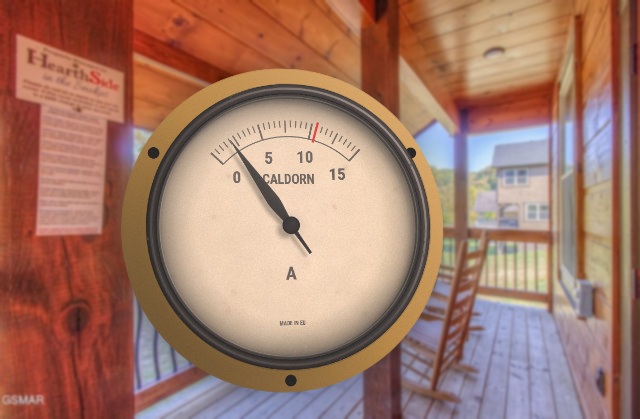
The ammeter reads 2 A
